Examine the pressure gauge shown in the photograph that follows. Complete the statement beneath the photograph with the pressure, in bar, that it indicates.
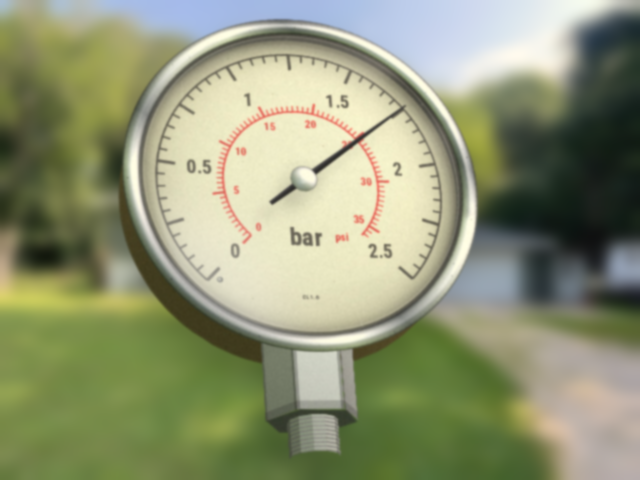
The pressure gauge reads 1.75 bar
